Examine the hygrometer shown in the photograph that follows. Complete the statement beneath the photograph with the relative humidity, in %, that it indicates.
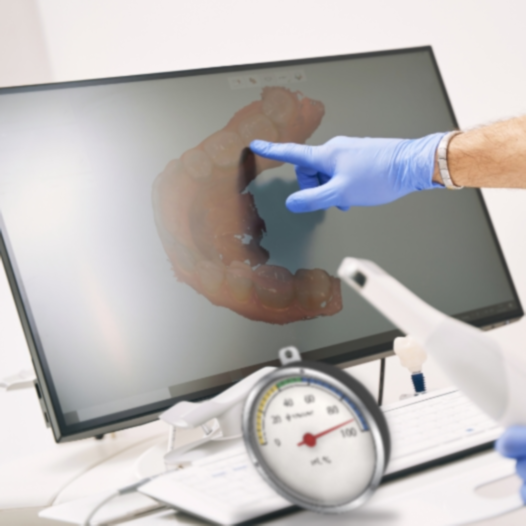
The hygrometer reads 92 %
